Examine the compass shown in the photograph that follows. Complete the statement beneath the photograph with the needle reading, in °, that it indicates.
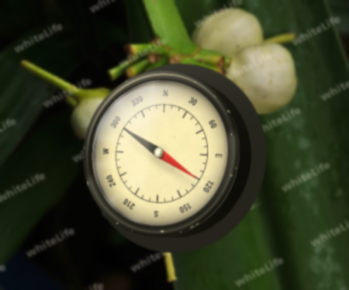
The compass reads 120 °
